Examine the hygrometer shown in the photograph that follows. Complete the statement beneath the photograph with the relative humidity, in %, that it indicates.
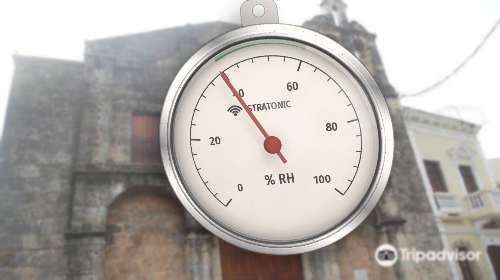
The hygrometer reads 40 %
